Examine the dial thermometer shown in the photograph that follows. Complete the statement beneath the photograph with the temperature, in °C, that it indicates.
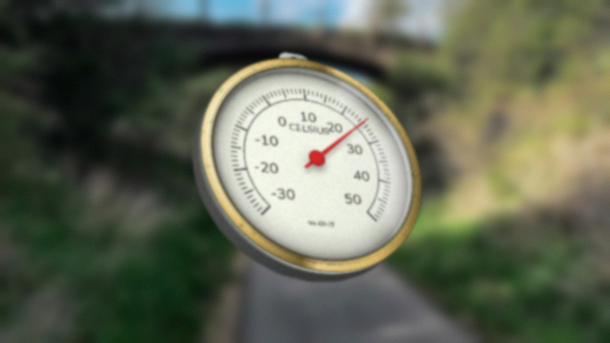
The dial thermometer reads 25 °C
